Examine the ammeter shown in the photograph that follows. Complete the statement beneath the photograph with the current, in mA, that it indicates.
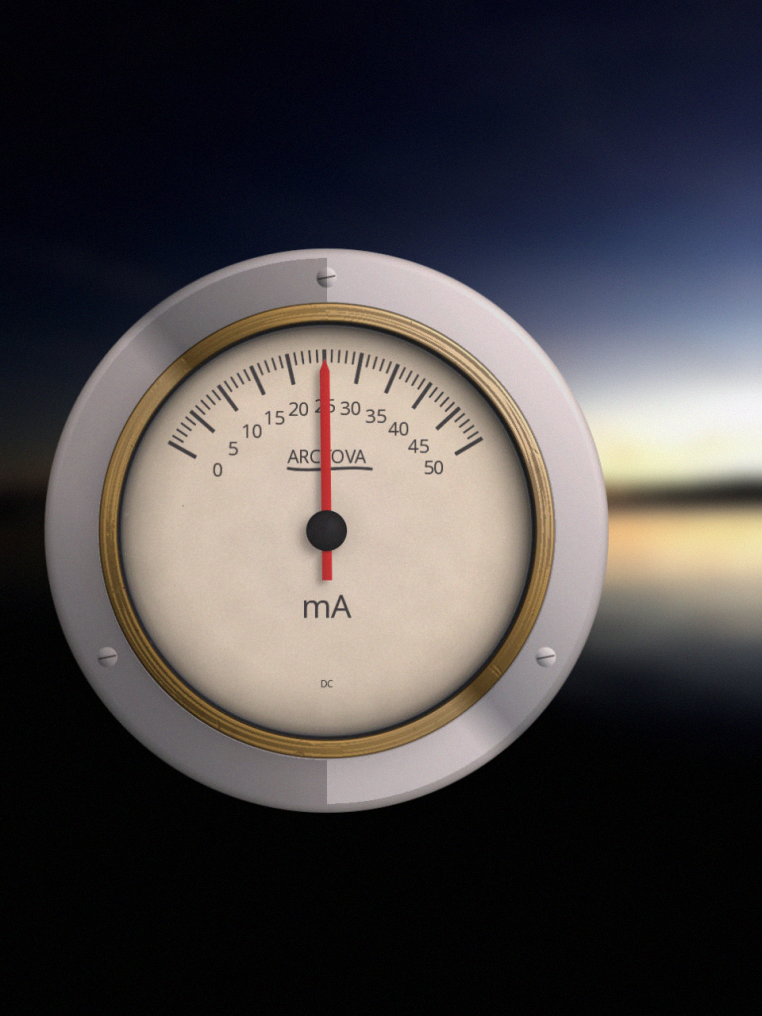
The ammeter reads 25 mA
